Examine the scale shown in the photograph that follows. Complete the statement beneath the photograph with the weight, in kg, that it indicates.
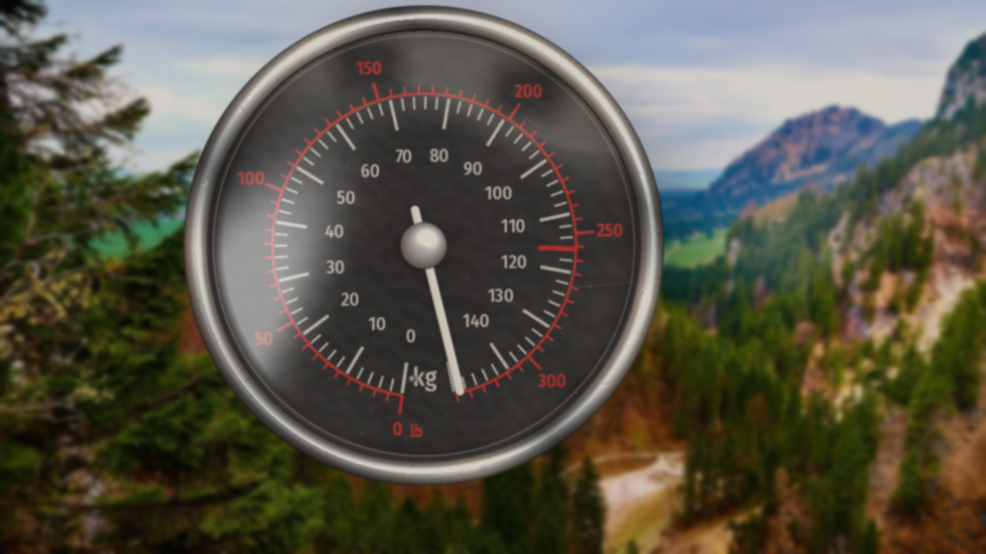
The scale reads 149 kg
